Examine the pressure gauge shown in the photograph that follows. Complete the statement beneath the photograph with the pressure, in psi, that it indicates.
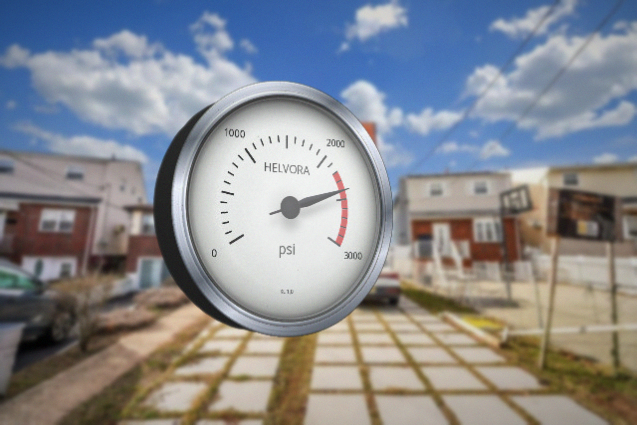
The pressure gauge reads 2400 psi
